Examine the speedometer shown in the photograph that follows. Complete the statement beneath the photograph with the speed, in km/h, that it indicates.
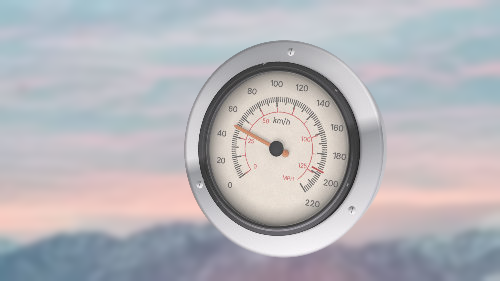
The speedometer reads 50 km/h
